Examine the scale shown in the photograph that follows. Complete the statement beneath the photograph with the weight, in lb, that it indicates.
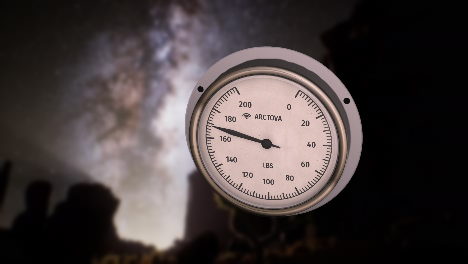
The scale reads 170 lb
